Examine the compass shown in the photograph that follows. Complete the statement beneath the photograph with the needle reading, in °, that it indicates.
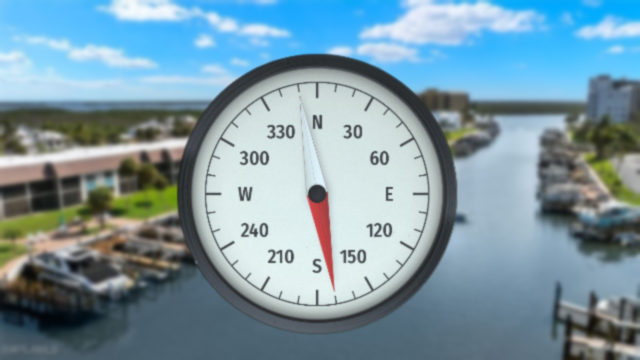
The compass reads 170 °
